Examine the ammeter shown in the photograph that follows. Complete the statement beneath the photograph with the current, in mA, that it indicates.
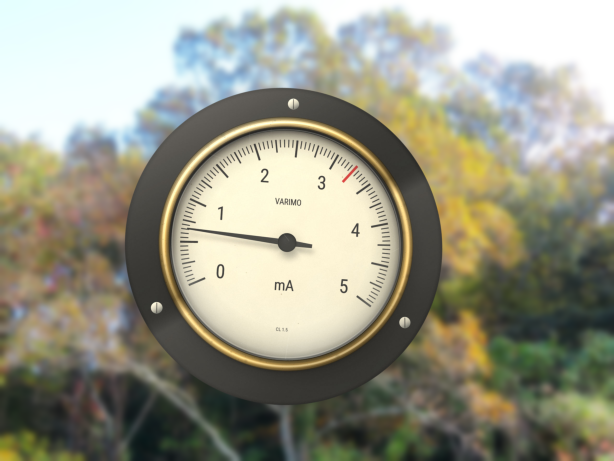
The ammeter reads 0.65 mA
